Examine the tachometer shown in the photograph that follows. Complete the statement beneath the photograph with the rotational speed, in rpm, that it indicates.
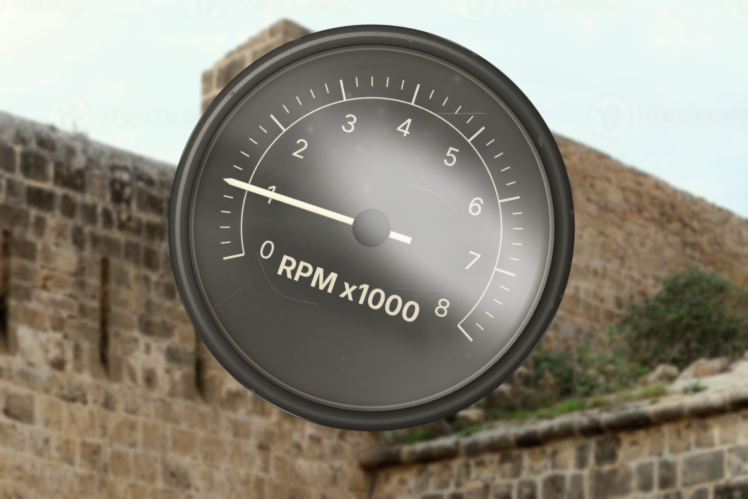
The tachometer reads 1000 rpm
